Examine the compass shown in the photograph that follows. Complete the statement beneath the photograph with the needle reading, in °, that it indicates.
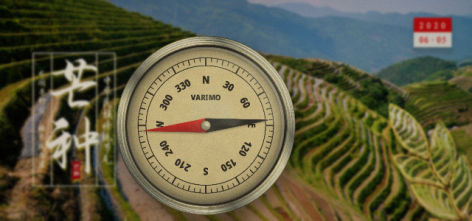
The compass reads 265 °
